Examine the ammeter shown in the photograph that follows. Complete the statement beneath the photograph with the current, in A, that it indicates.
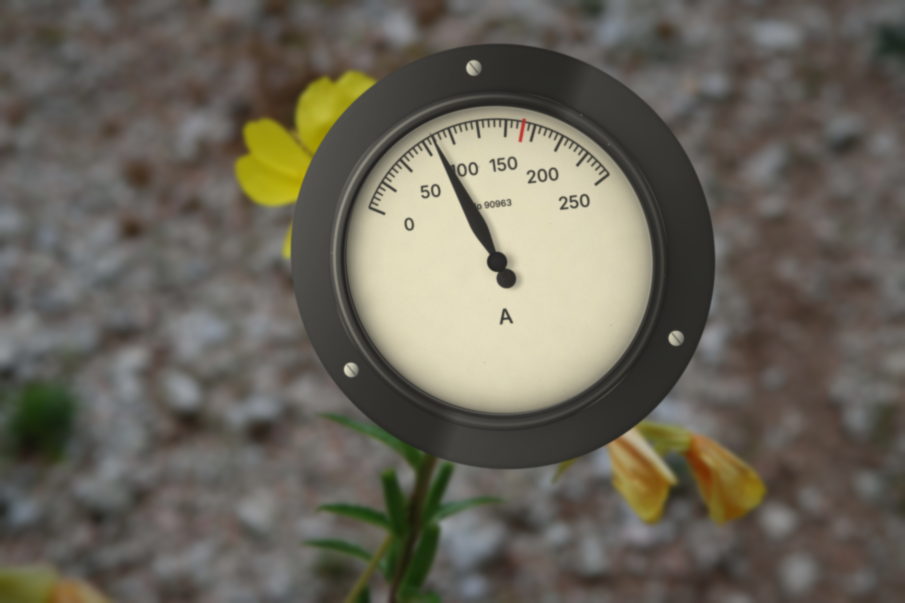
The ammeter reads 85 A
